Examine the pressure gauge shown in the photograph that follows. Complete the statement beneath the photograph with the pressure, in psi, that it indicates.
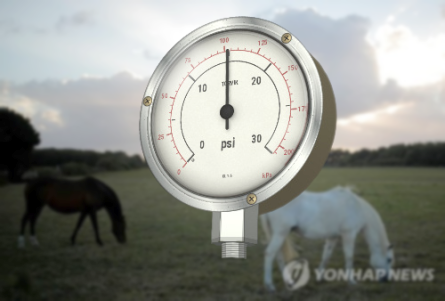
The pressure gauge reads 15 psi
